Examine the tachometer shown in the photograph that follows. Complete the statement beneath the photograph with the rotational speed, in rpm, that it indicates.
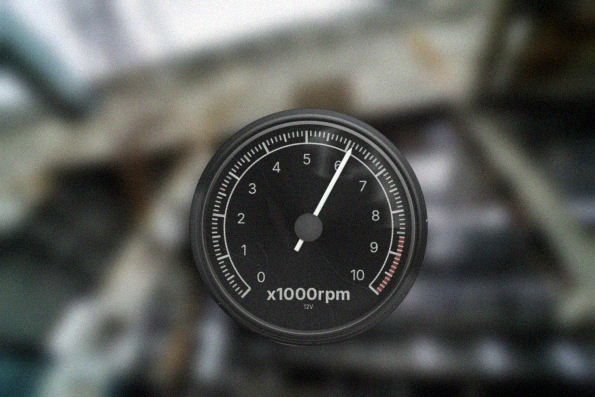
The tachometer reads 6100 rpm
